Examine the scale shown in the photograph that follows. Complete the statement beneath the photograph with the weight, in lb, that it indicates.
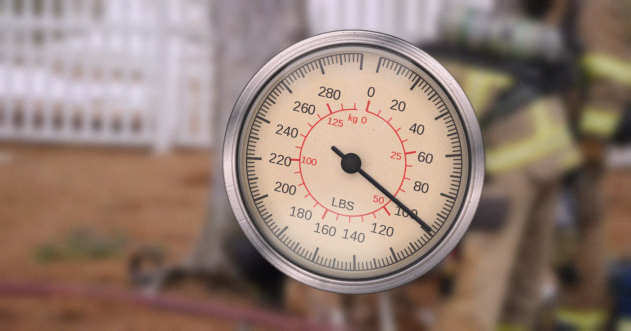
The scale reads 98 lb
